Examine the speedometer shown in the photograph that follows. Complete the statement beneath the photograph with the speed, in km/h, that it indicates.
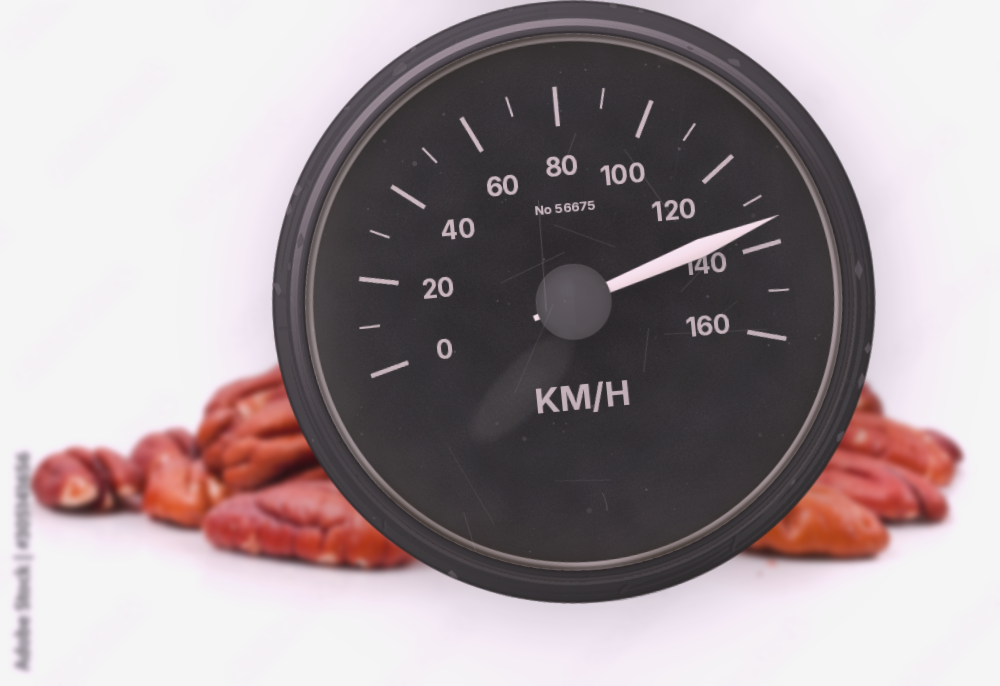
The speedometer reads 135 km/h
